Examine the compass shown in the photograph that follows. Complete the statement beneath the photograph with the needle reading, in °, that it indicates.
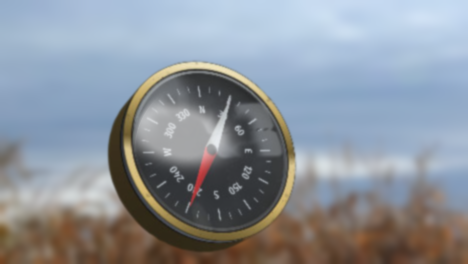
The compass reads 210 °
